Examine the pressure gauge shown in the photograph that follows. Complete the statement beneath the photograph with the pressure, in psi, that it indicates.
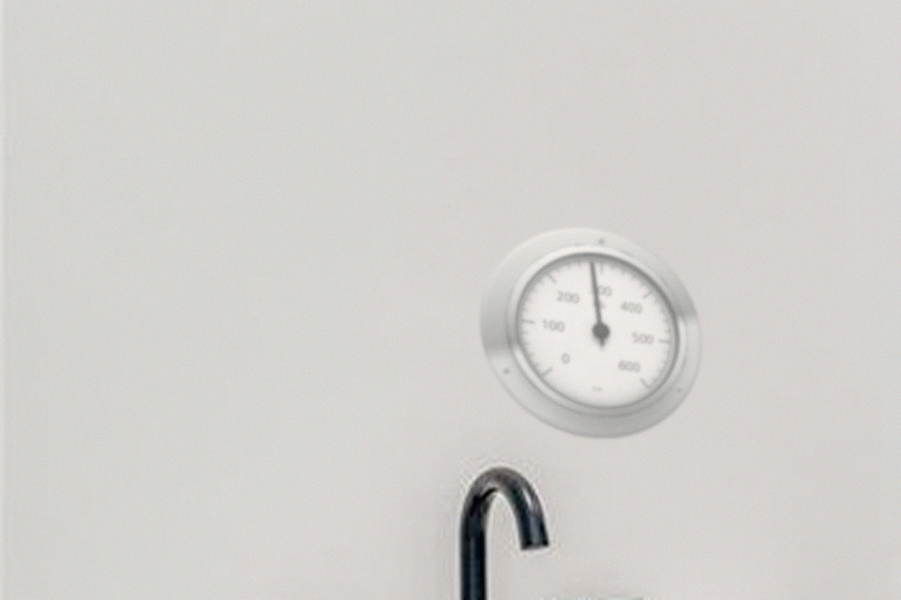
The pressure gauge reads 280 psi
